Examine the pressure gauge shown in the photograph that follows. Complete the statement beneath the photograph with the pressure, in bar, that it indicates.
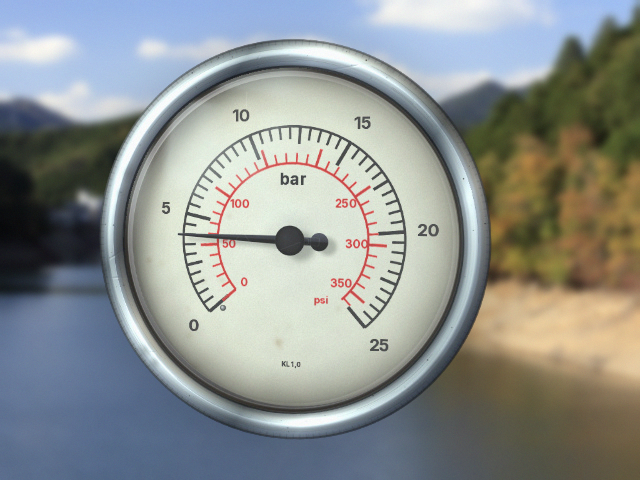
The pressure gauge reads 4 bar
